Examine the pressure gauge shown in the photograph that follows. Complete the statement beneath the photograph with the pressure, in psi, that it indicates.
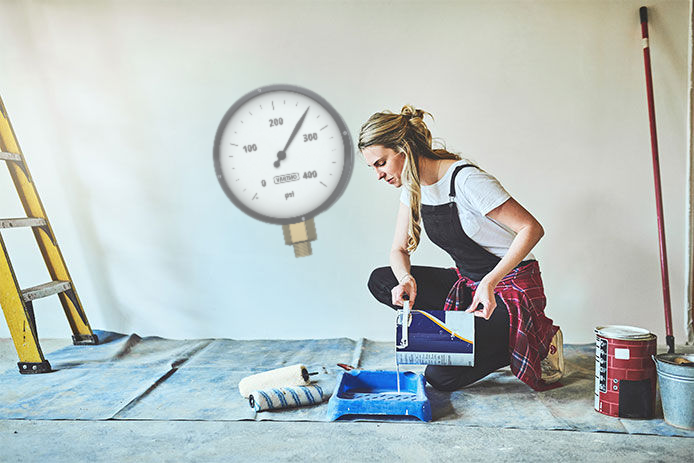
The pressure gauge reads 260 psi
